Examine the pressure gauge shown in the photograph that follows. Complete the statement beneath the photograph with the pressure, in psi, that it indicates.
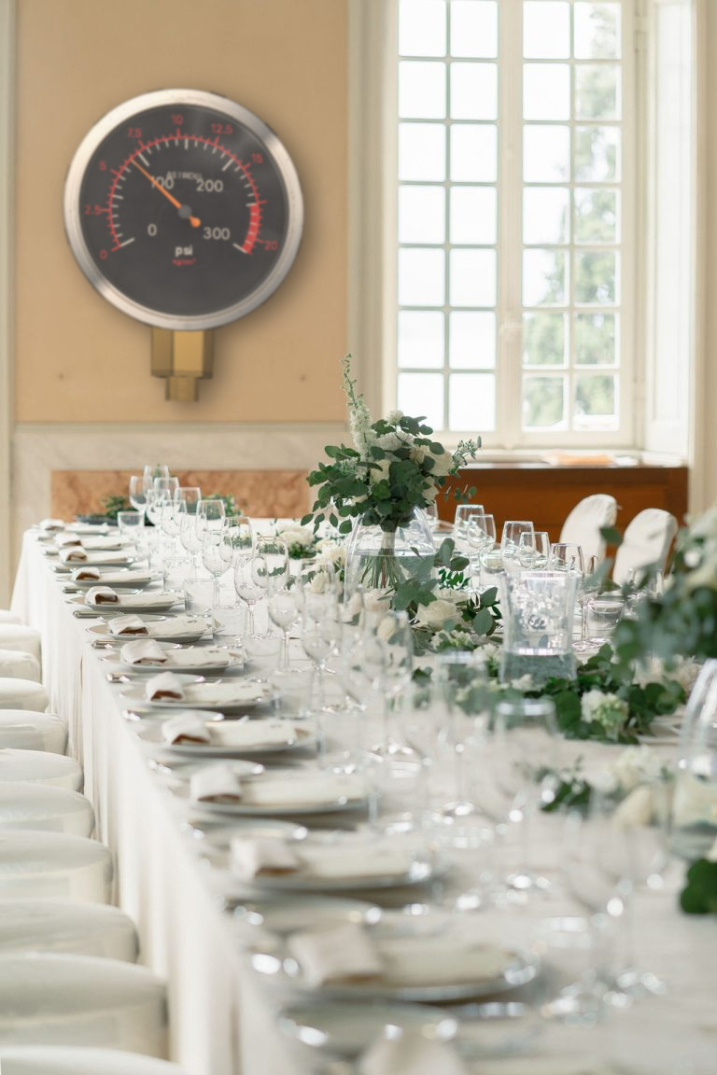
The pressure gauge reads 90 psi
